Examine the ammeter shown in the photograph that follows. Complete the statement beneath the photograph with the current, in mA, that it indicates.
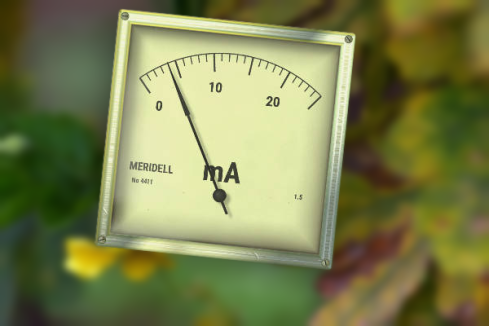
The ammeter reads 4 mA
